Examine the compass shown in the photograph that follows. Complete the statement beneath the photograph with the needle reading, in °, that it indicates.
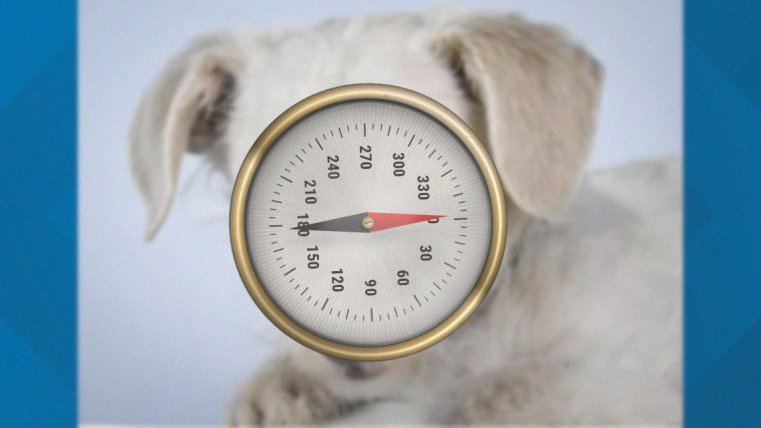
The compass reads 357.5 °
